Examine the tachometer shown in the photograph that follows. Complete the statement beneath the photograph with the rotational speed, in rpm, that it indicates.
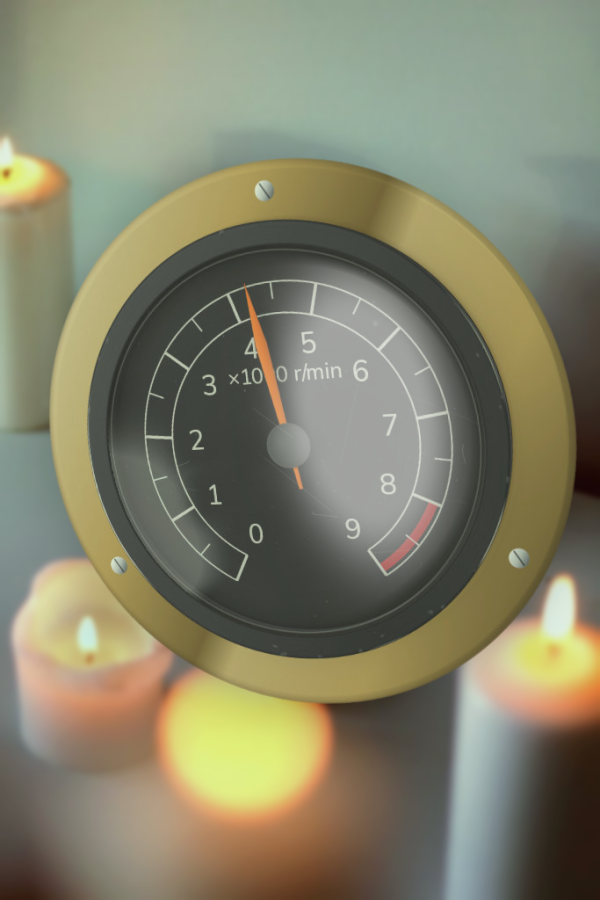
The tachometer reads 4250 rpm
